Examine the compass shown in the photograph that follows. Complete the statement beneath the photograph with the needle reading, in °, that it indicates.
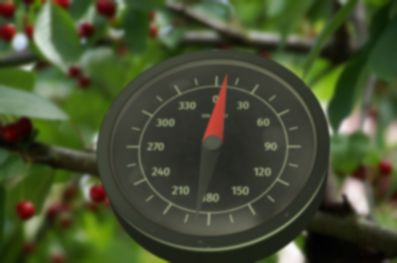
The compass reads 7.5 °
